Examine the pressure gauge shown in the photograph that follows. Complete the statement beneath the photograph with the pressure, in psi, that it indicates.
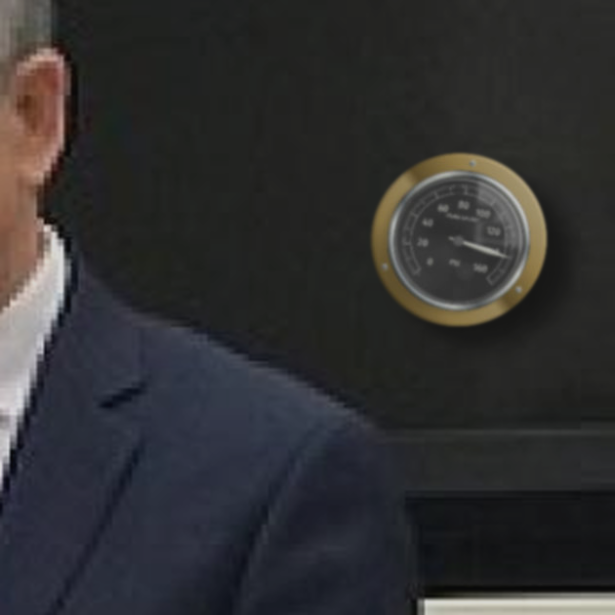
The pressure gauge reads 140 psi
